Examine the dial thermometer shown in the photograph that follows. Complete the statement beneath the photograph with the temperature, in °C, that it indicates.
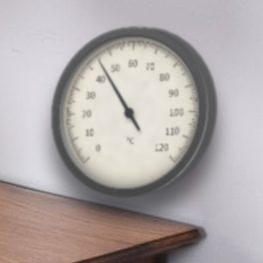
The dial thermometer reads 45 °C
